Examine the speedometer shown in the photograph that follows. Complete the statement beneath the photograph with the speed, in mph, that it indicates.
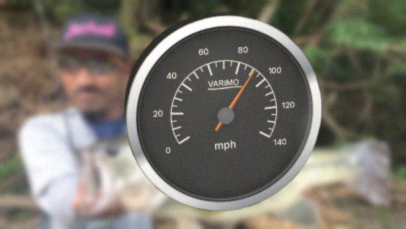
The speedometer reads 90 mph
